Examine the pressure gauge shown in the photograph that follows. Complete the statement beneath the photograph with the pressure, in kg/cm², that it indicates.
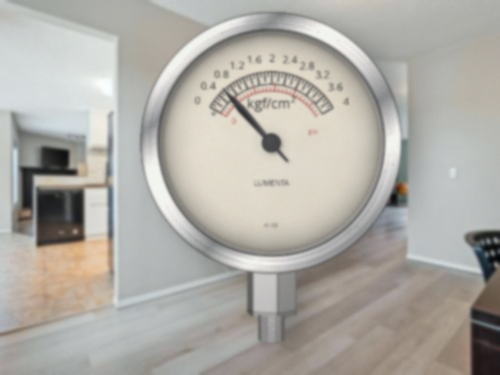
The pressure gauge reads 0.6 kg/cm²
